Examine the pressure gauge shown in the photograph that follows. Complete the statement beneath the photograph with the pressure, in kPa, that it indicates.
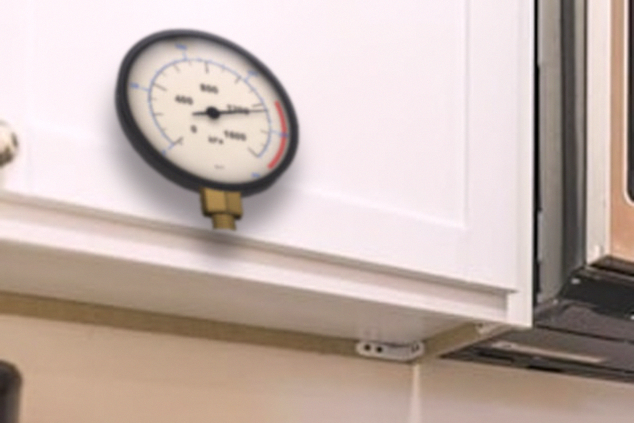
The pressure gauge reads 1250 kPa
